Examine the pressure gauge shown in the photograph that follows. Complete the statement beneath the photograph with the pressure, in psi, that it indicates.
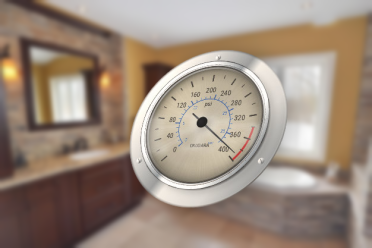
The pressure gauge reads 390 psi
